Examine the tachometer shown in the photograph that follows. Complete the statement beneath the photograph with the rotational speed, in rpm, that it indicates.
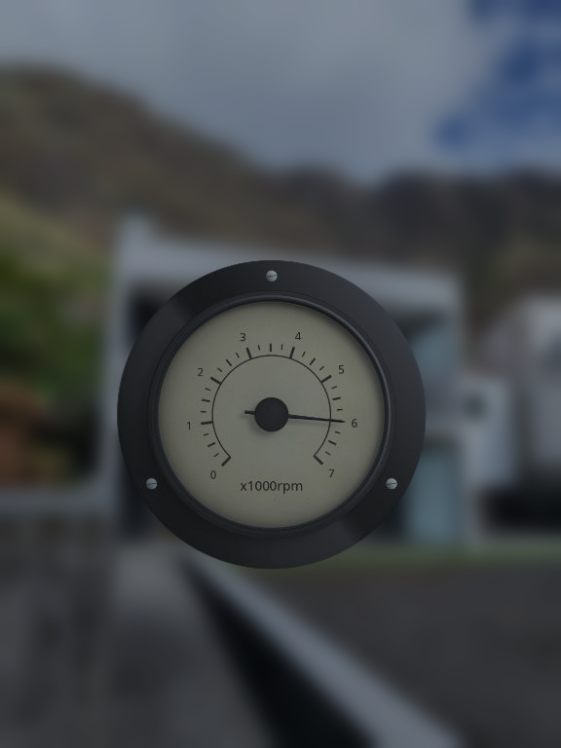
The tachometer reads 6000 rpm
